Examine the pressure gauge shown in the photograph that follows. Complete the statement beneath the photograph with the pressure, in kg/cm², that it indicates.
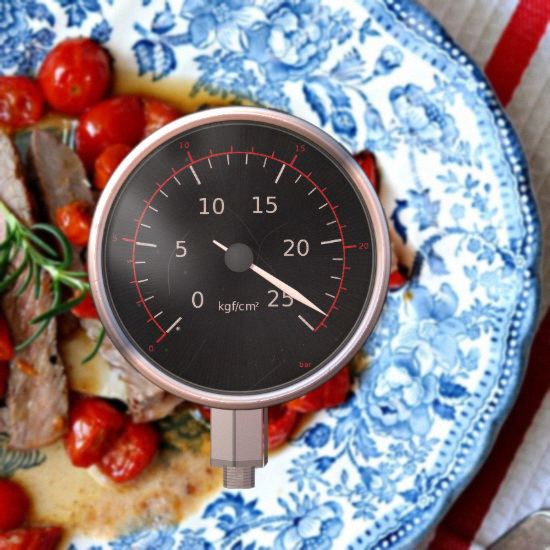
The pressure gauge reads 24 kg/cm²
